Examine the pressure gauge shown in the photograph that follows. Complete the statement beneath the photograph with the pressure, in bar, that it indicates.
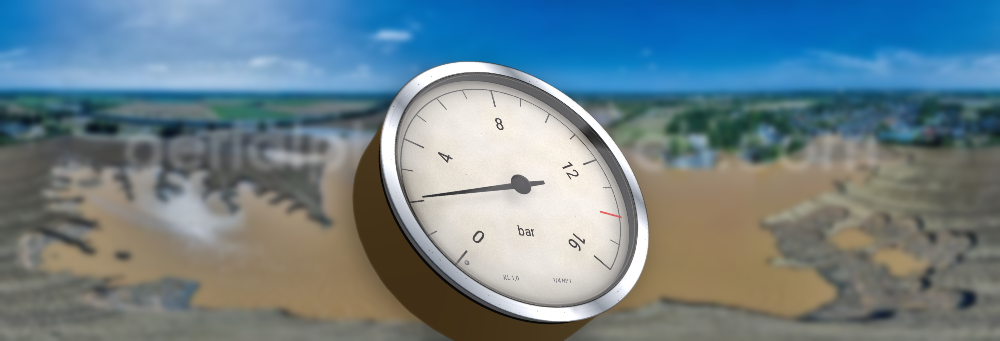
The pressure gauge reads 2 bar
